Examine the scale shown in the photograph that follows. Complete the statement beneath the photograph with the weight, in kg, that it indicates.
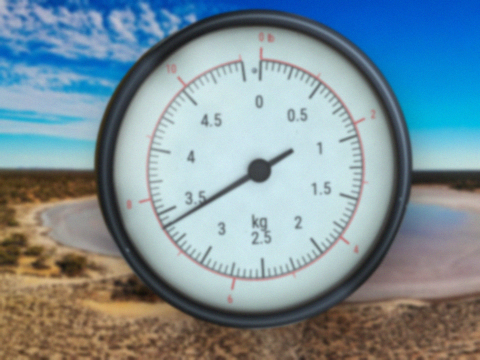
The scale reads 3.4 kg
